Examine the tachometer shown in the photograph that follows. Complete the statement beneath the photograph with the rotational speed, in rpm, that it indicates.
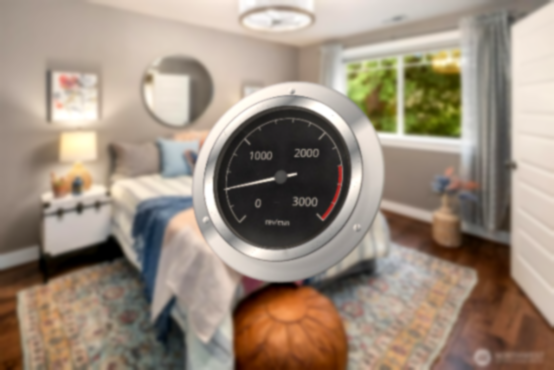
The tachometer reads 400 rpm
